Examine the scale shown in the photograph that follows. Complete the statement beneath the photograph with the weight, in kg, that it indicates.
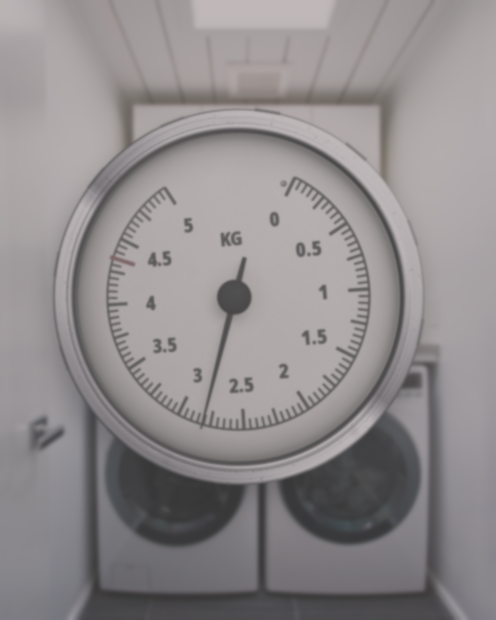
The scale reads 2.8 kg
